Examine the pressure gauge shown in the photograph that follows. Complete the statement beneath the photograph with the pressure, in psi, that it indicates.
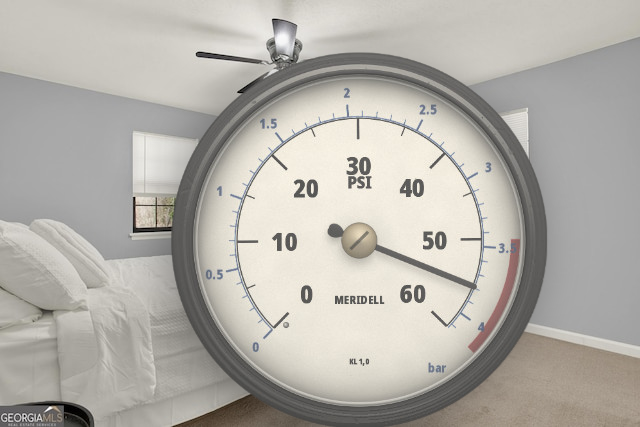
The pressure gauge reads 55 psi
